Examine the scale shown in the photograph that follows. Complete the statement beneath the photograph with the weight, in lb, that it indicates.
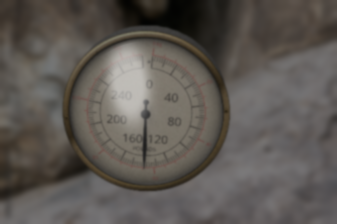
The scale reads 140 lb
